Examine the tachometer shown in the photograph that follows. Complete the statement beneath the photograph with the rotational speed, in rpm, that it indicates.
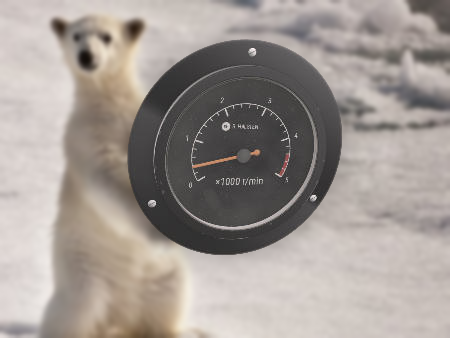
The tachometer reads 400 rpm
